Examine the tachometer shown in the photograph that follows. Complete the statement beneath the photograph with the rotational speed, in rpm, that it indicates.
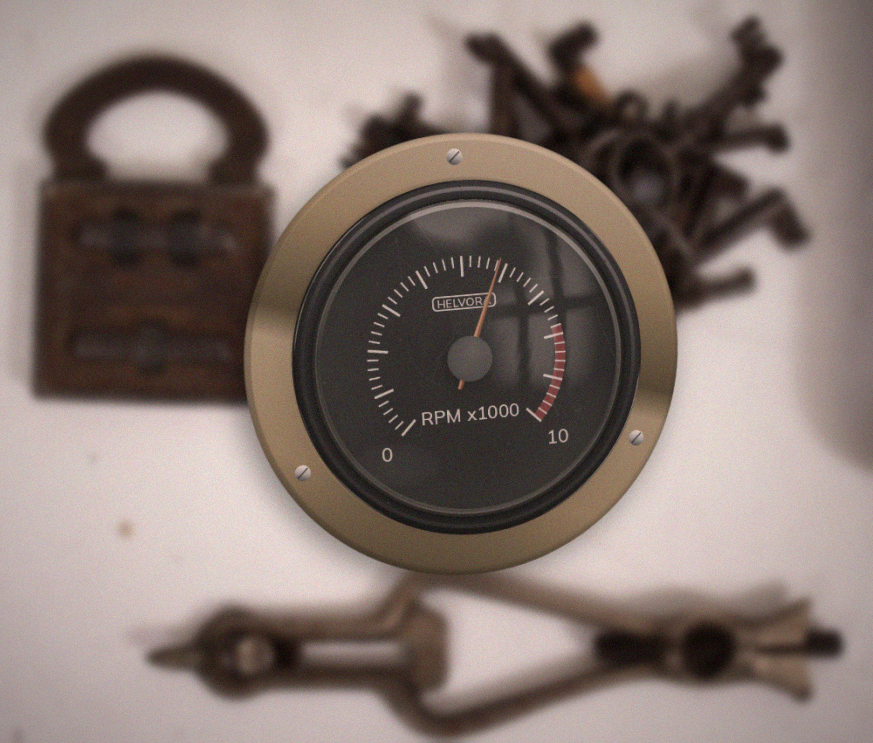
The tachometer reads 5800 rpm
